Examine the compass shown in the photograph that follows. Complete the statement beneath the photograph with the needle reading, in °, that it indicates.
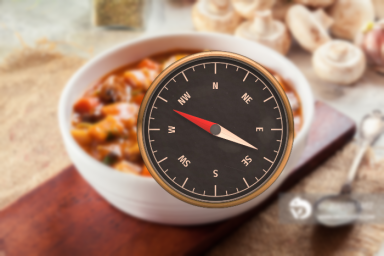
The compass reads 295 °
